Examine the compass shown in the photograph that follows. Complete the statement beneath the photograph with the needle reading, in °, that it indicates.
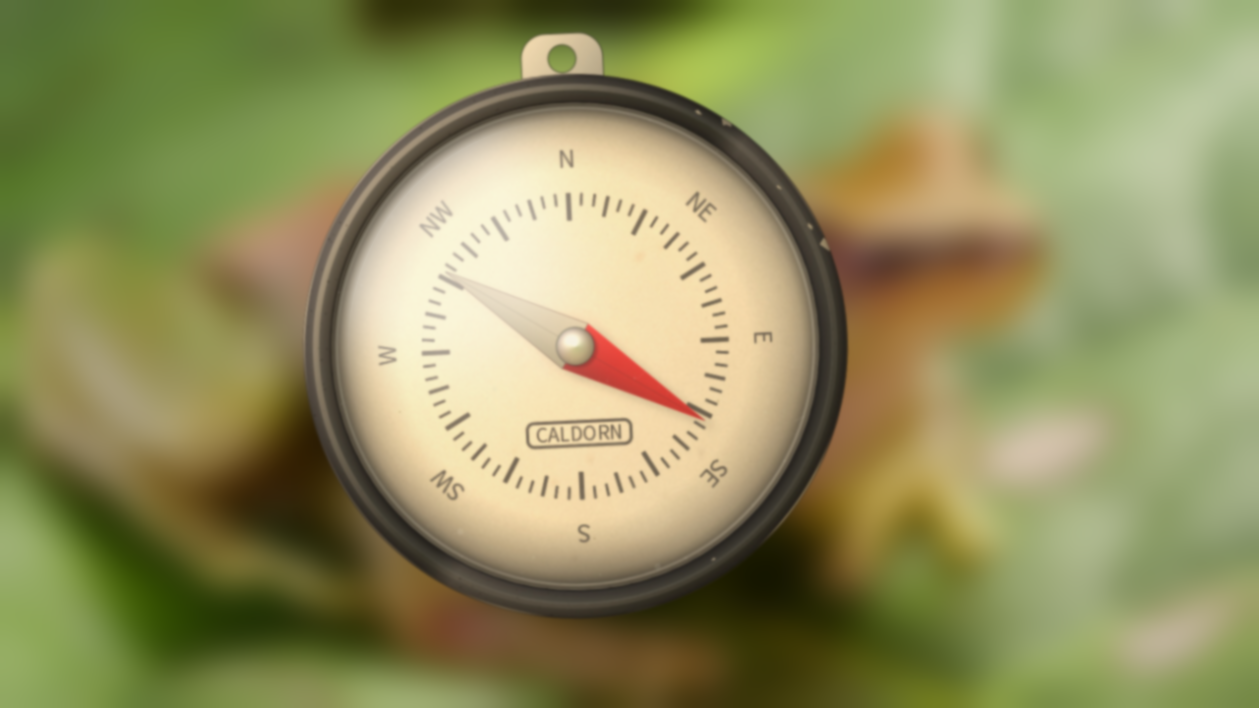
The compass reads 122.5 °
